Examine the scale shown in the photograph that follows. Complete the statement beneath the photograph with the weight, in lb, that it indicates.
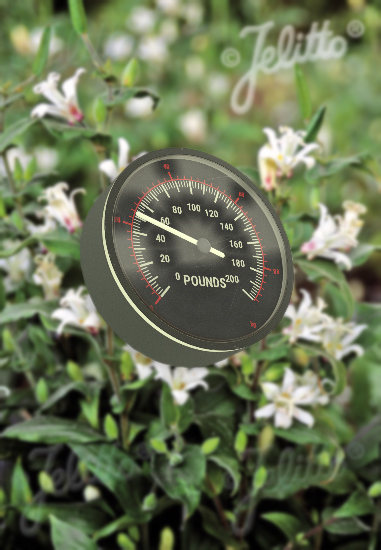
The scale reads 50 lb
